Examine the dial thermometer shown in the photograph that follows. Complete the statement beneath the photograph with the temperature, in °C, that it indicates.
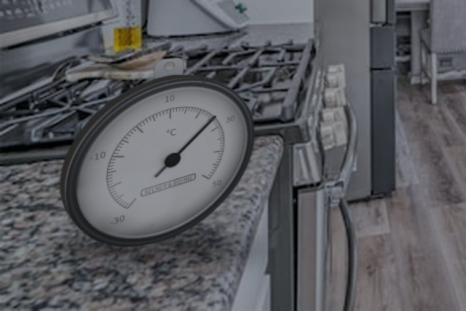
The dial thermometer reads 25 °C
